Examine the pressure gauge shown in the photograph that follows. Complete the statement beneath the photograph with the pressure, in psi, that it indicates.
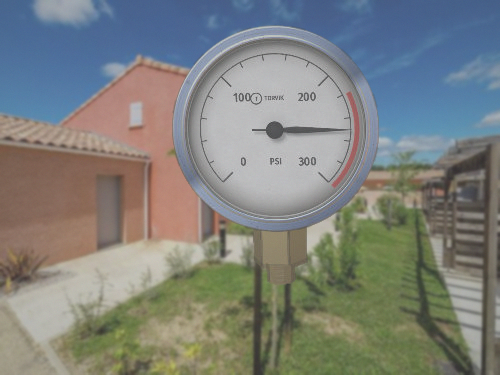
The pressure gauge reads 250 psi
